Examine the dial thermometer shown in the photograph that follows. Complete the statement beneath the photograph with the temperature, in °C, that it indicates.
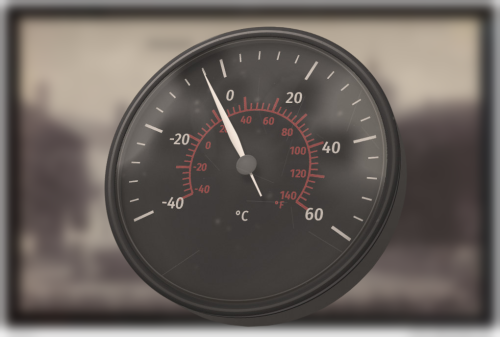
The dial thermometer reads -4 °C
